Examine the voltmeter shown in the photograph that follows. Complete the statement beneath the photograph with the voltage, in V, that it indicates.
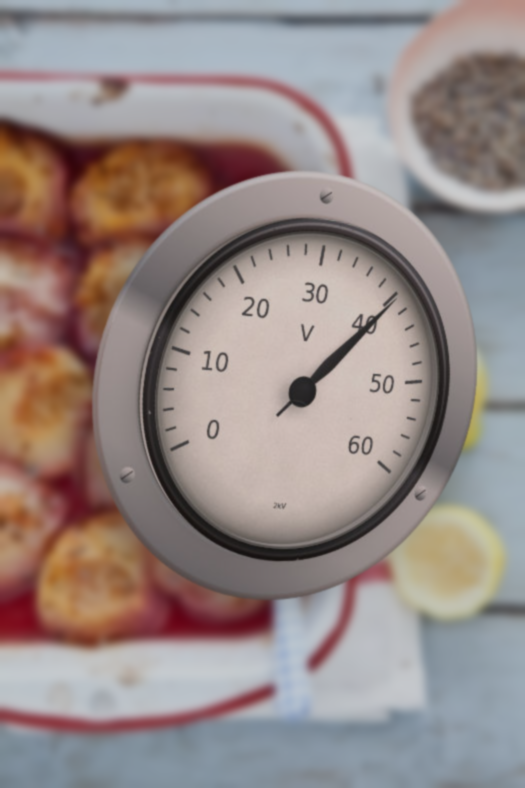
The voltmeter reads 40 V
